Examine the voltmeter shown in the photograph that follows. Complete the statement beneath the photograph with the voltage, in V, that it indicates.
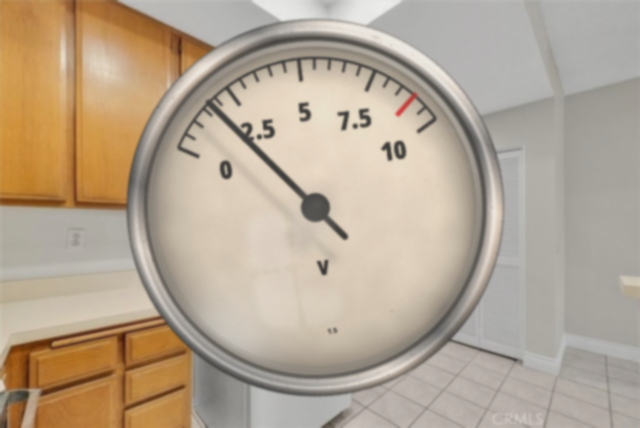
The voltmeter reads 1.75 V
